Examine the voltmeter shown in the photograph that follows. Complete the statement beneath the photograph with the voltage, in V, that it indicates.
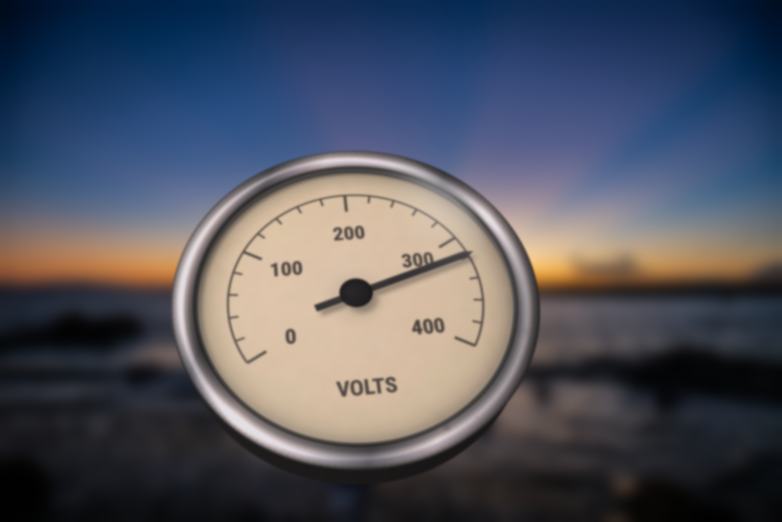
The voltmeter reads 320 V
